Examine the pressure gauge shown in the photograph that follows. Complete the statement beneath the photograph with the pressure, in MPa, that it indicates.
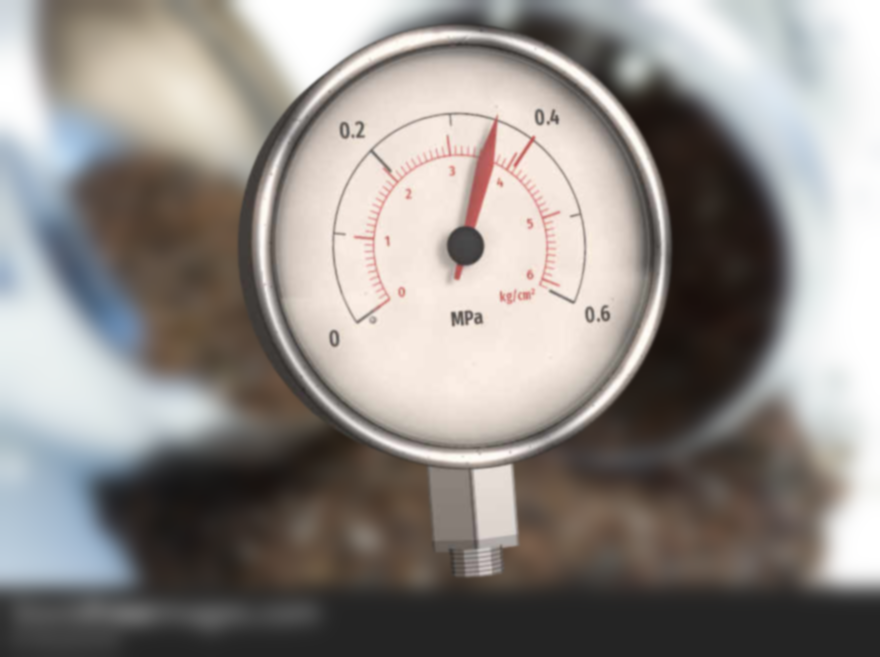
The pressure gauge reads 0.35 MPa
